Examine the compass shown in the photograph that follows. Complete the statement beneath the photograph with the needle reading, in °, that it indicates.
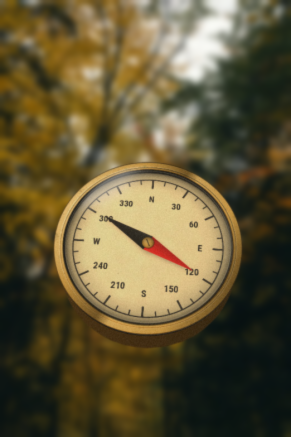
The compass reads 120 °
